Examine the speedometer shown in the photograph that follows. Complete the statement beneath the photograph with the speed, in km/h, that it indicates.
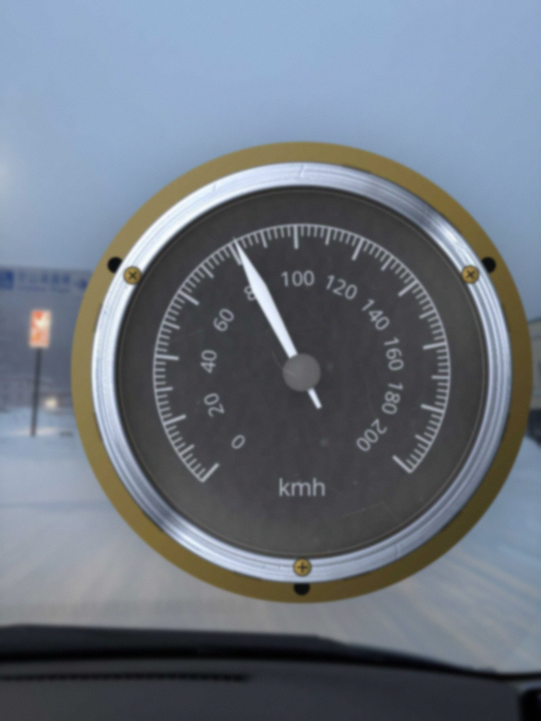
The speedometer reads 82 km/h
